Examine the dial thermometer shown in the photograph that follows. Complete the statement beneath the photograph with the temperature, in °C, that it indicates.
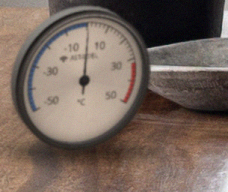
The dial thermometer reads 0 °C
